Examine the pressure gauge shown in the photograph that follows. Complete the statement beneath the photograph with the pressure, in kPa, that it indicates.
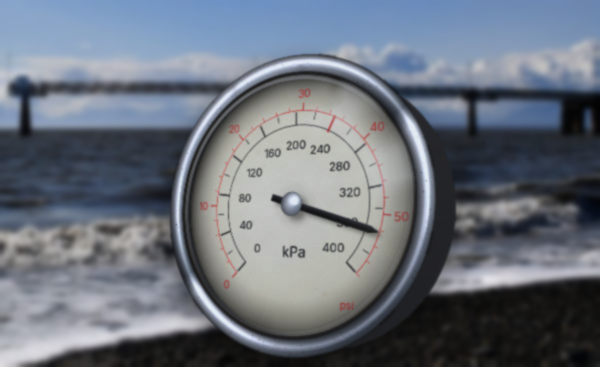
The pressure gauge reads 360 kPa
